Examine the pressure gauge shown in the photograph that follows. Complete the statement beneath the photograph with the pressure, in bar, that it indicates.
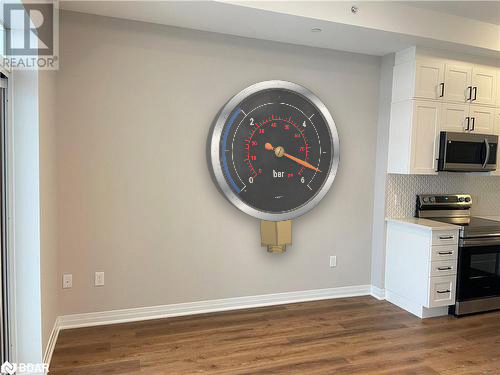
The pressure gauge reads 5.5 bar
